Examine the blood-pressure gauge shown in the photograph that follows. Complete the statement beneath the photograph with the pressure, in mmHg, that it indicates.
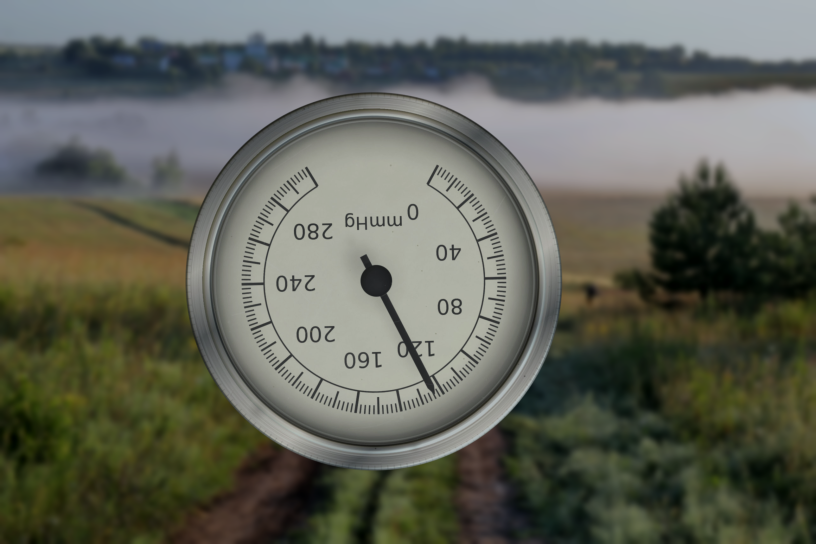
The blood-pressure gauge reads 124 mmHg
